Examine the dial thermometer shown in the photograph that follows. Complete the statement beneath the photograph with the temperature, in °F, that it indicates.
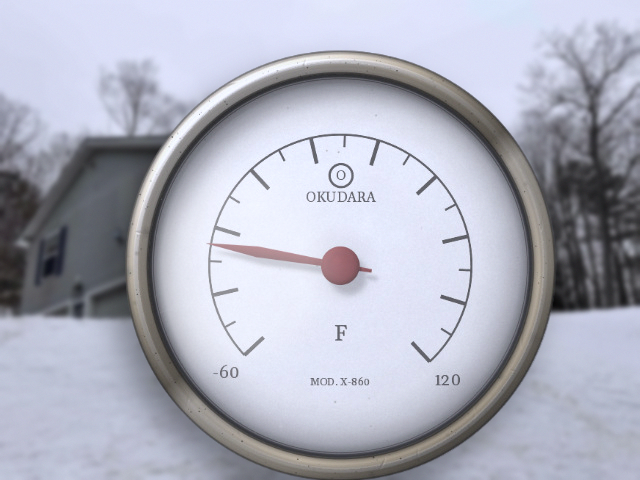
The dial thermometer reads -25 °F
